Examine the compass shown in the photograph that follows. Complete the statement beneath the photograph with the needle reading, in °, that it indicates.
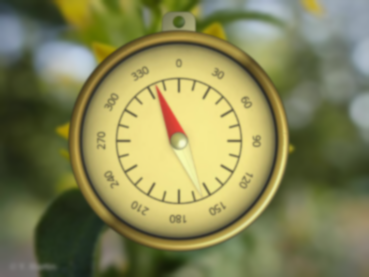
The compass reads 337.5 °
